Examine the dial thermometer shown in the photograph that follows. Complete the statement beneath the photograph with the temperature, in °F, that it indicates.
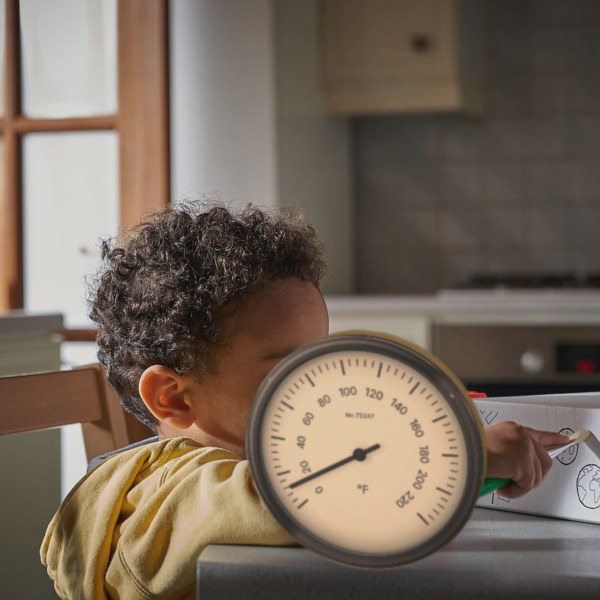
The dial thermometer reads 12 °F
